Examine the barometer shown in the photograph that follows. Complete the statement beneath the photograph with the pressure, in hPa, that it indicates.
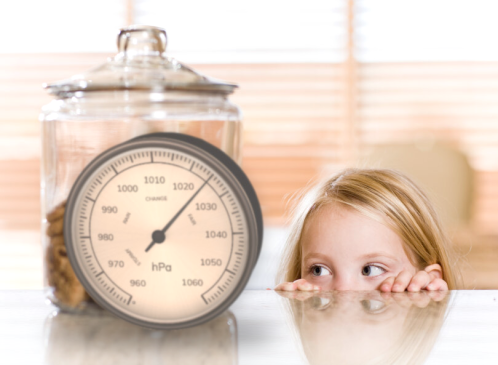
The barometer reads 1025 hPa
